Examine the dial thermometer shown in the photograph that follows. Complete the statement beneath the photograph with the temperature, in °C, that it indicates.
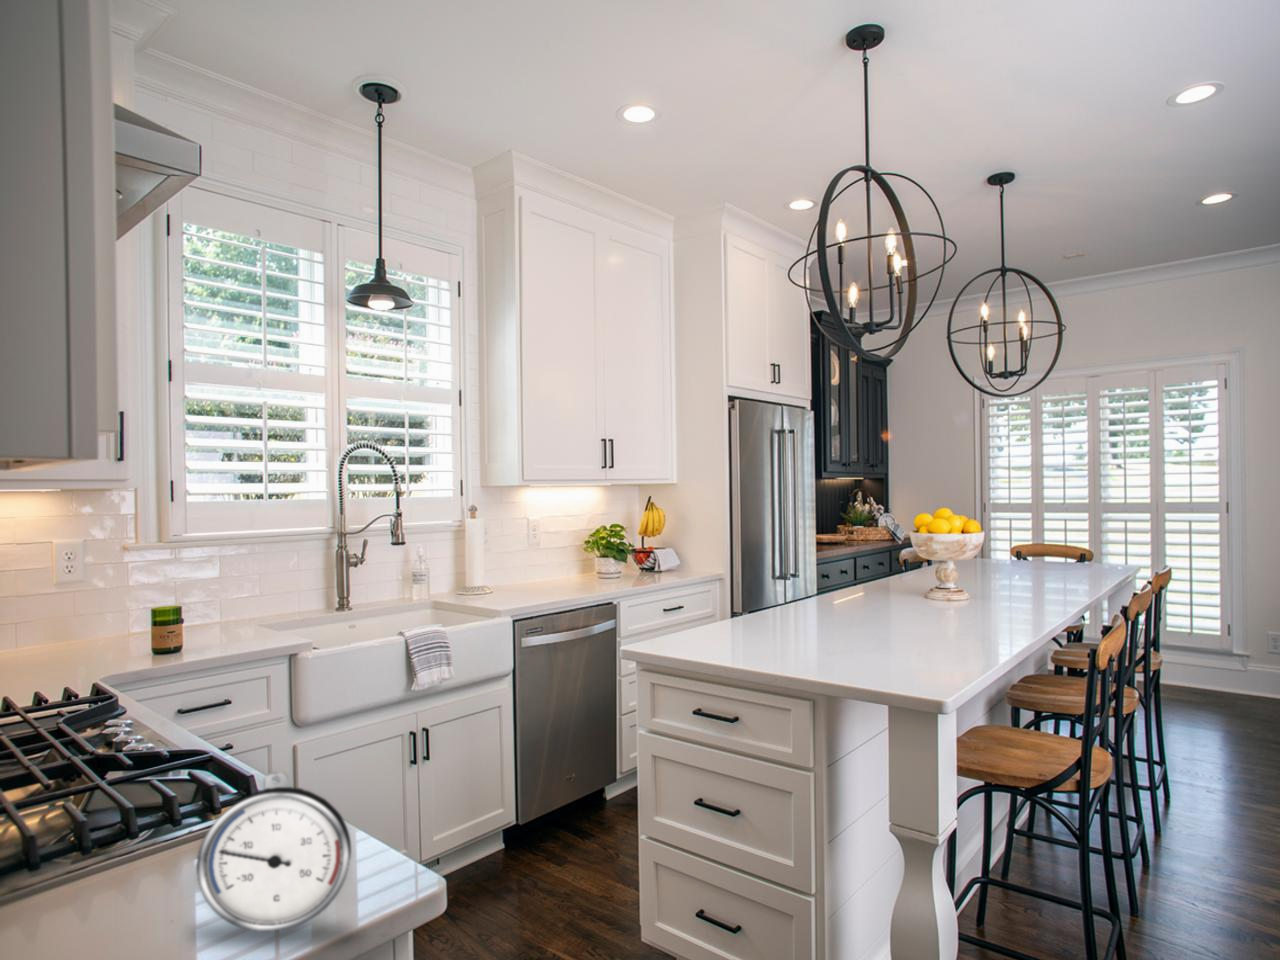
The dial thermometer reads -15 °C
